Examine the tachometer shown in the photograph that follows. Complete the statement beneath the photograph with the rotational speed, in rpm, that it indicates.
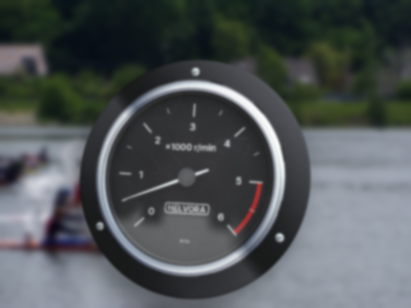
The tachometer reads 500 rpm
